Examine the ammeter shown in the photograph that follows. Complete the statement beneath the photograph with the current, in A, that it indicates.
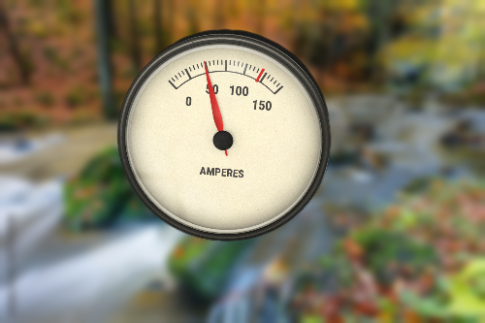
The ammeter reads 50 A
